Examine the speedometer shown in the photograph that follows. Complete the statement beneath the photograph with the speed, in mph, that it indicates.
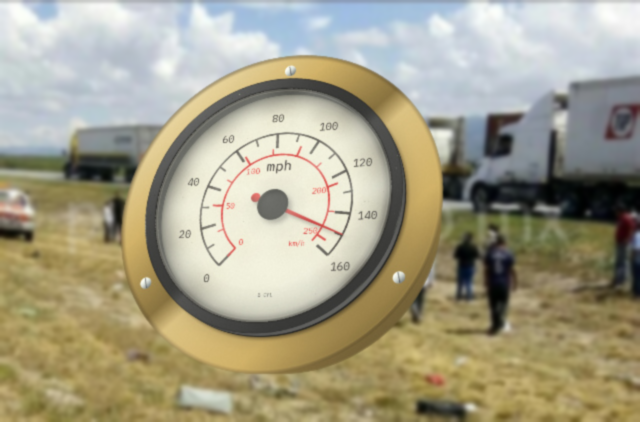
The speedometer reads 150 mph
